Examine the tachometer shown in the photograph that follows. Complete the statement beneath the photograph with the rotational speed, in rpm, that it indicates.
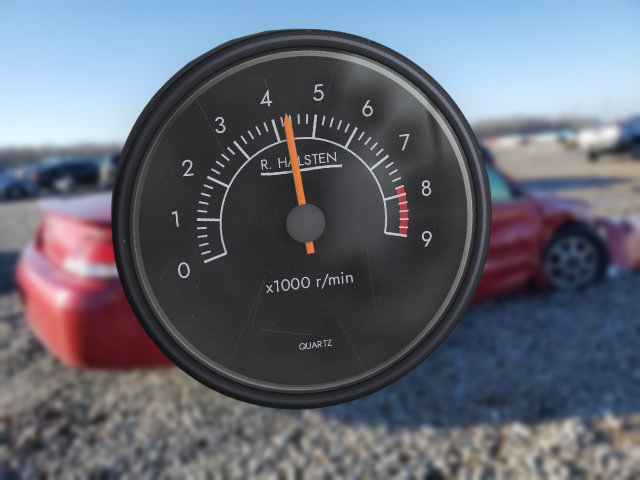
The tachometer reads 4300 rpm
